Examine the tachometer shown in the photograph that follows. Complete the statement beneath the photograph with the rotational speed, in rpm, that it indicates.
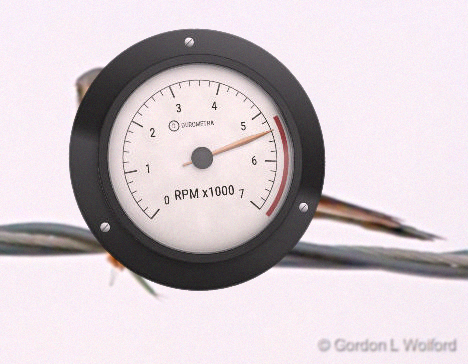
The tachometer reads 5400 rpm
